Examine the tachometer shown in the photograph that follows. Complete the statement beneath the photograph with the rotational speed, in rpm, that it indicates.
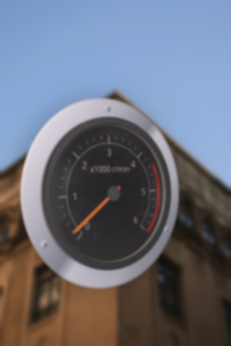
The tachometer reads 200 rpm
